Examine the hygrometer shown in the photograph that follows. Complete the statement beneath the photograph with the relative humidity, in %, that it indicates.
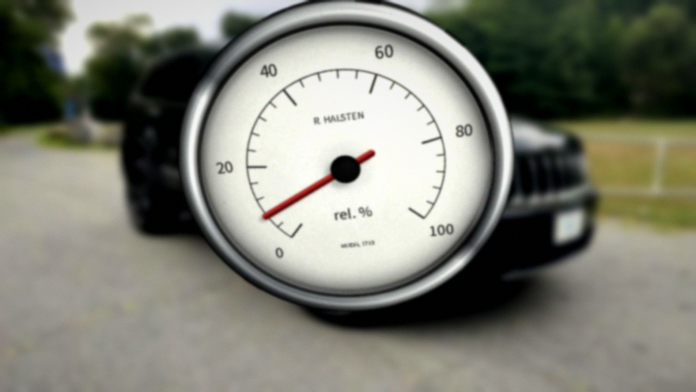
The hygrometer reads 8 %
